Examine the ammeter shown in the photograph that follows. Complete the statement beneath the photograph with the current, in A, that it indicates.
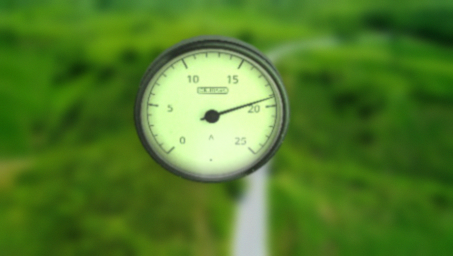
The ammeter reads 19 A
